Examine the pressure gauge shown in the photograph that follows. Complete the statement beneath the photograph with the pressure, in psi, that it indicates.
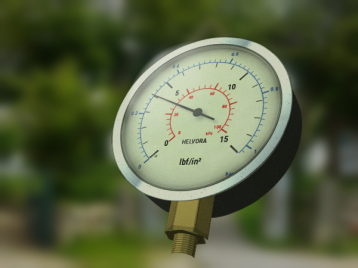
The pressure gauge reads 4 psi
